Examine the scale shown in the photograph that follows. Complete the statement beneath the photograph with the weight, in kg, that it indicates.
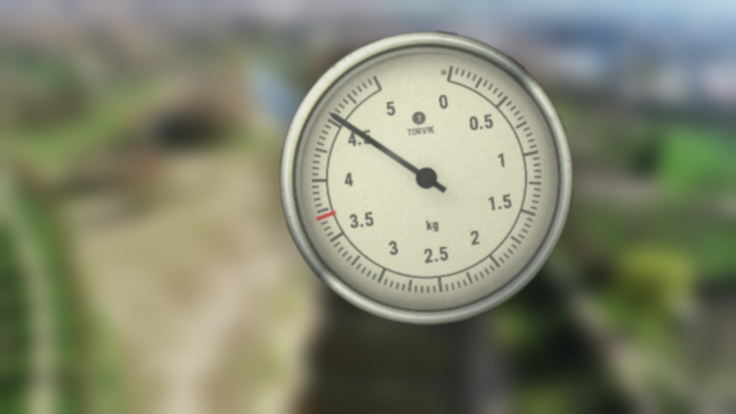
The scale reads 4.55 kg
